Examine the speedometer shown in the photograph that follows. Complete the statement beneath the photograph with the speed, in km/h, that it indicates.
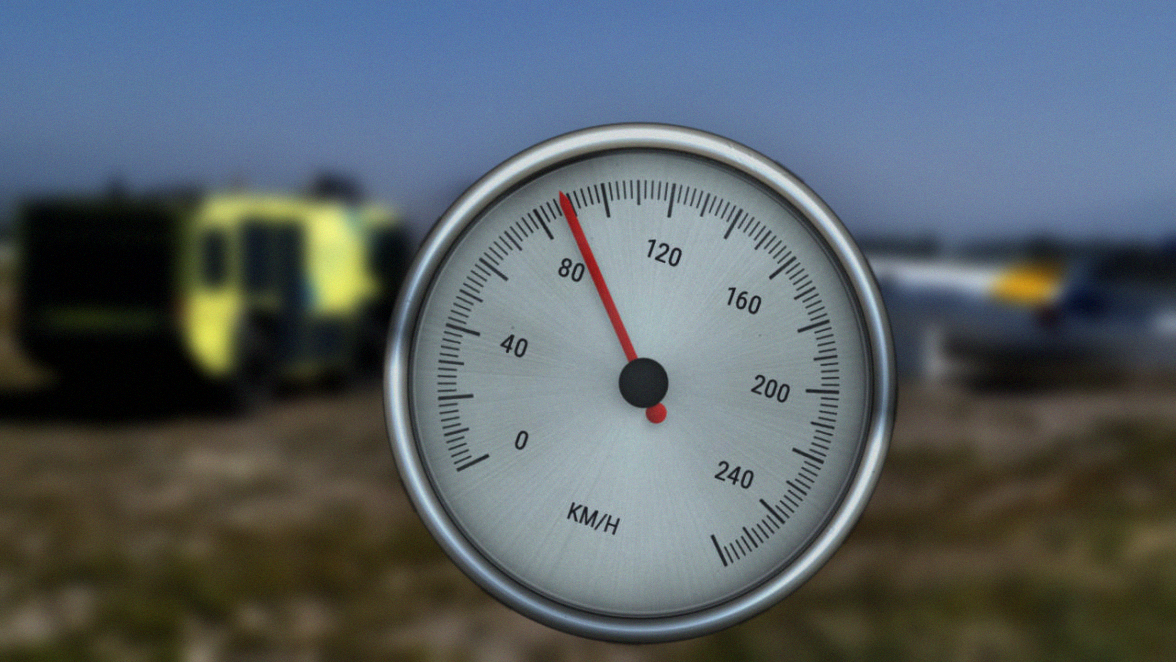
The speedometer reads 88 km/h
